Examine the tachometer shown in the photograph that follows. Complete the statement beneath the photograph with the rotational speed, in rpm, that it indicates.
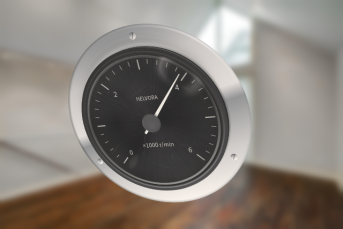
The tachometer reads 3900 rpm
